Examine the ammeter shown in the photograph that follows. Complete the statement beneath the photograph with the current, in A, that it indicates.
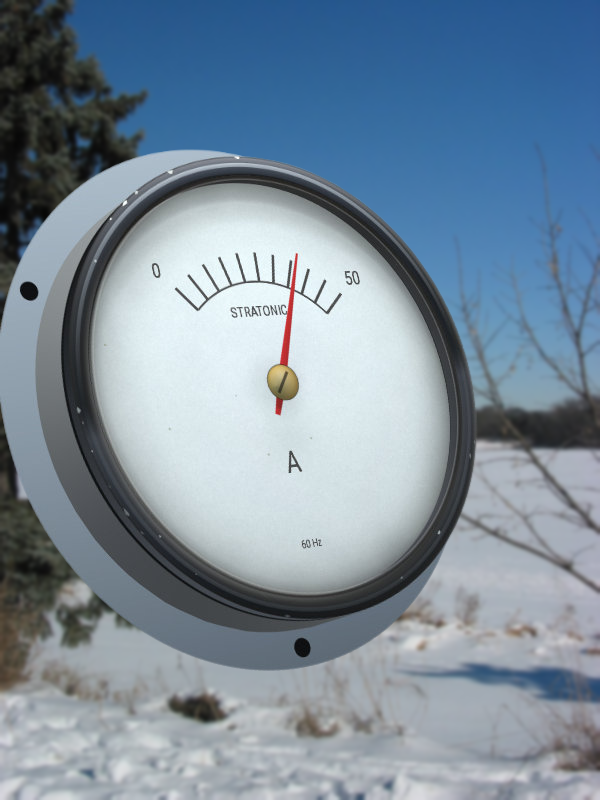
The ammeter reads 35 A
